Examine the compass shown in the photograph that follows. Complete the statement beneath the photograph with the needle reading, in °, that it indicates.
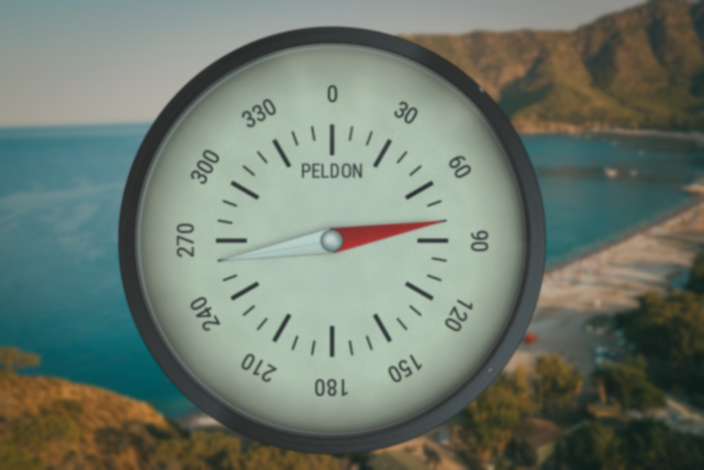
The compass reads 80 °
